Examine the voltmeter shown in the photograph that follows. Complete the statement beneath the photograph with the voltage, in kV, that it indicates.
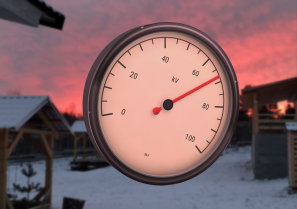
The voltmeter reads 67.5 kV
